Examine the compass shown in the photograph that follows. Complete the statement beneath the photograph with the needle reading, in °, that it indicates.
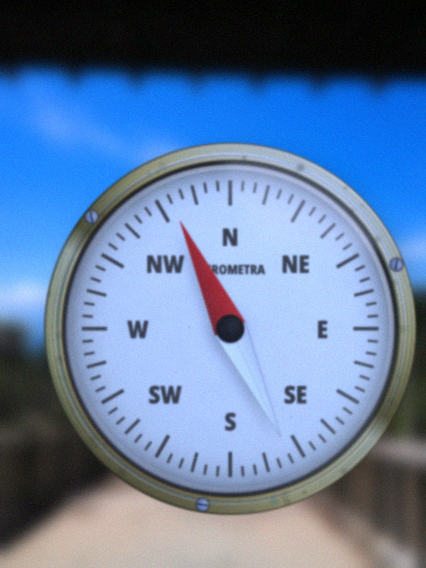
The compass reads 335 °
